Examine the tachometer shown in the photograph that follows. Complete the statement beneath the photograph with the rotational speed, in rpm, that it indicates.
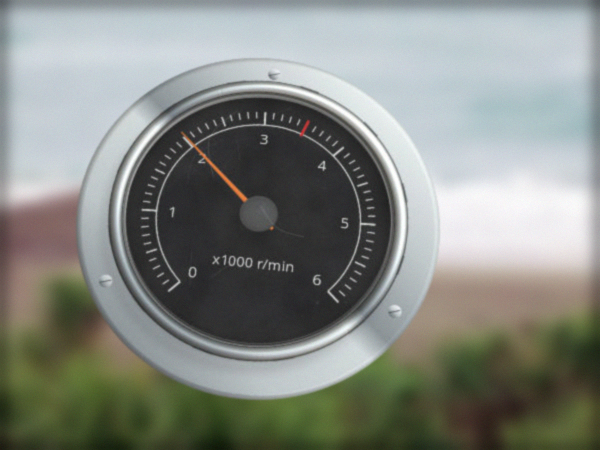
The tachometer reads 2000 rpm
